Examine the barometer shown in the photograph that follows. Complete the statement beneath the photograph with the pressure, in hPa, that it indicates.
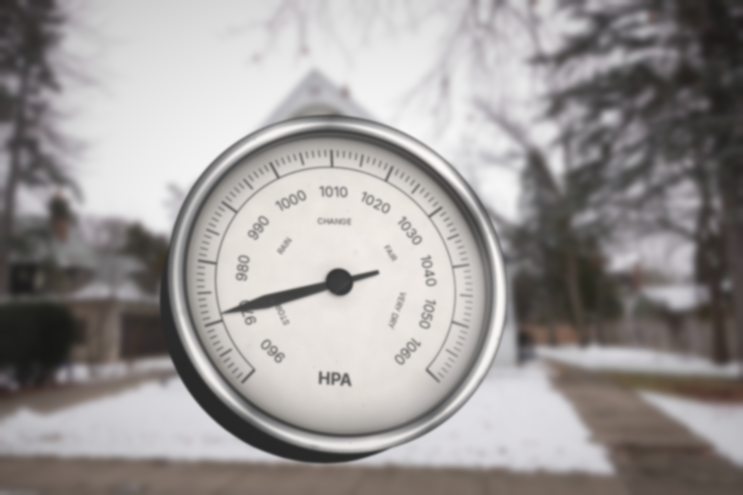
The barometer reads 971 hPa
